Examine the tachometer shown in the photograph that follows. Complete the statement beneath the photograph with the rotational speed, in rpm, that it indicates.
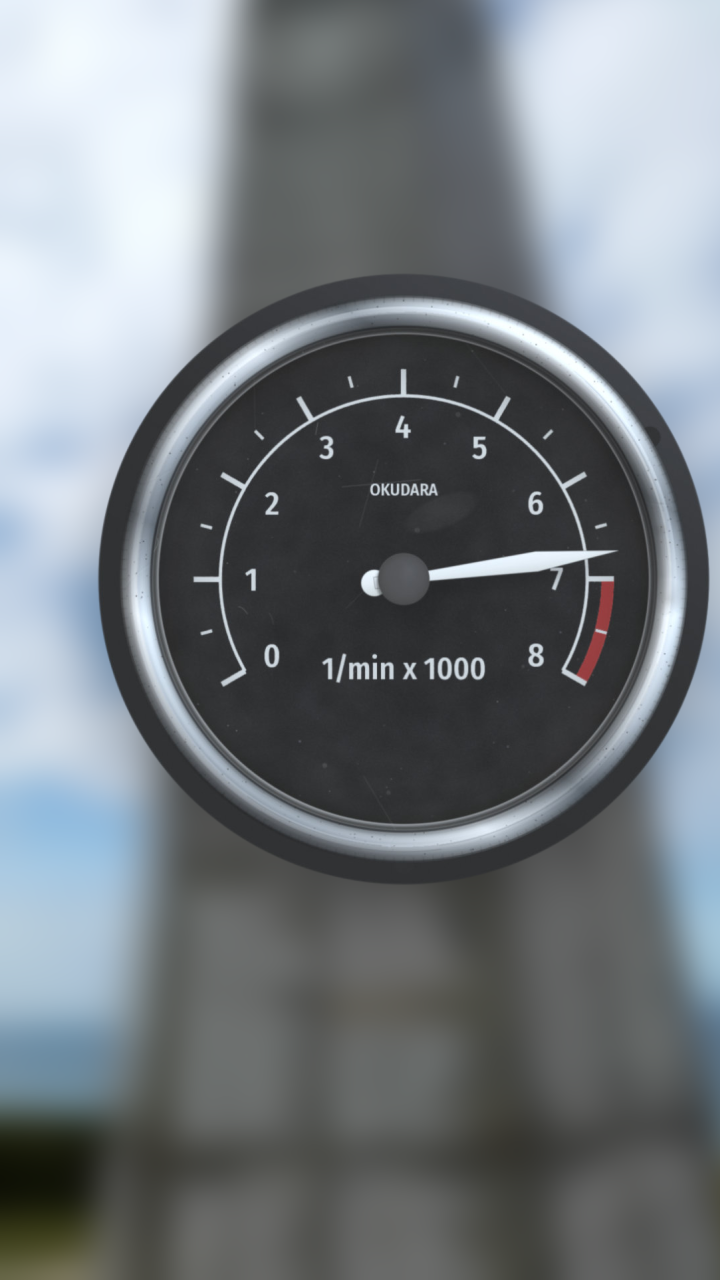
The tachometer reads 6750 rpm
